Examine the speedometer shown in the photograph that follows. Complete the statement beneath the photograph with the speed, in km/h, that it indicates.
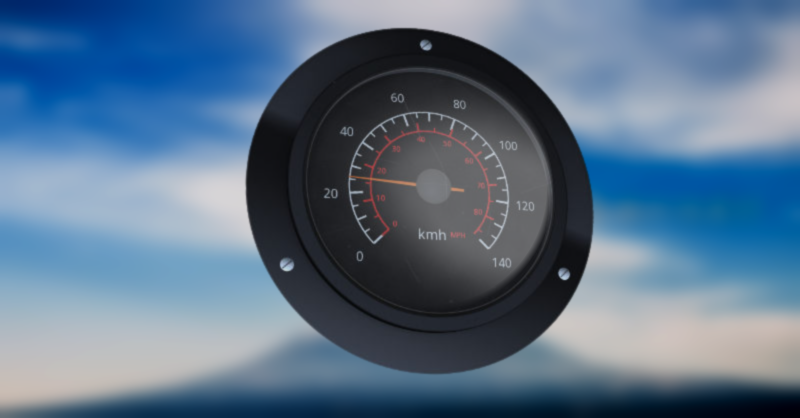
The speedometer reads 25 km/h
